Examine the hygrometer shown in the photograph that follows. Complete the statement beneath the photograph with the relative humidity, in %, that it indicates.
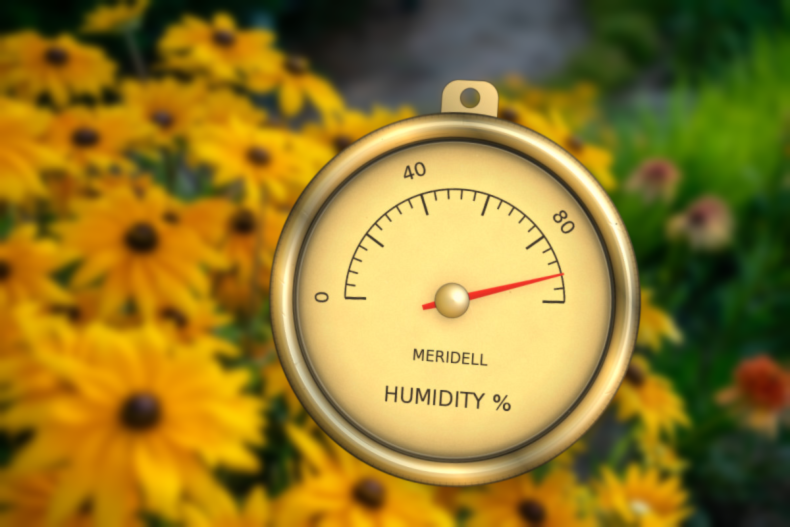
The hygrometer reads 92 %
